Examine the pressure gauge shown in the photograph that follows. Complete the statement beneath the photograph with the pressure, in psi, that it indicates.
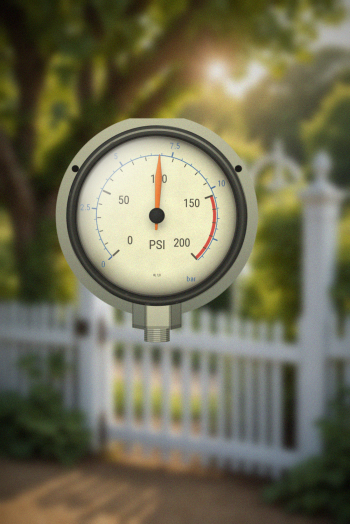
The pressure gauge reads 100 psi
